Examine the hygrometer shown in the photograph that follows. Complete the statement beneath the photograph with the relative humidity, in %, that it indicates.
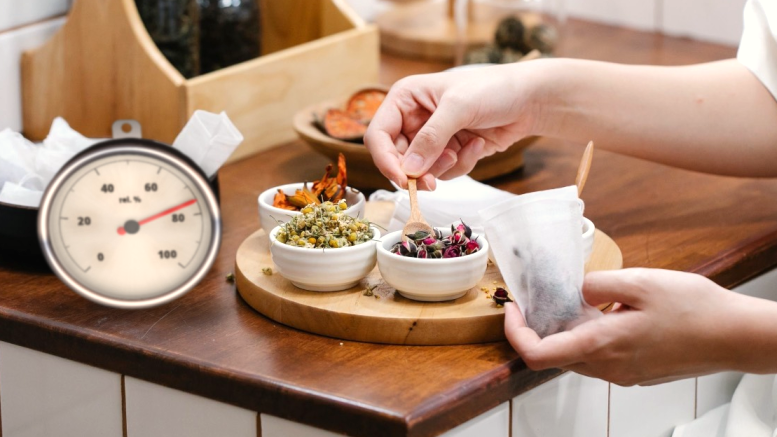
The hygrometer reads 75 %
